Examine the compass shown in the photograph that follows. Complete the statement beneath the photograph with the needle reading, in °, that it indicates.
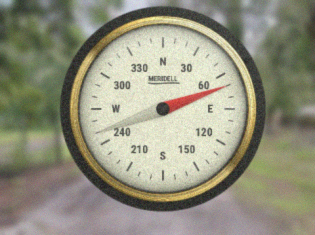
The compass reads 70 °
